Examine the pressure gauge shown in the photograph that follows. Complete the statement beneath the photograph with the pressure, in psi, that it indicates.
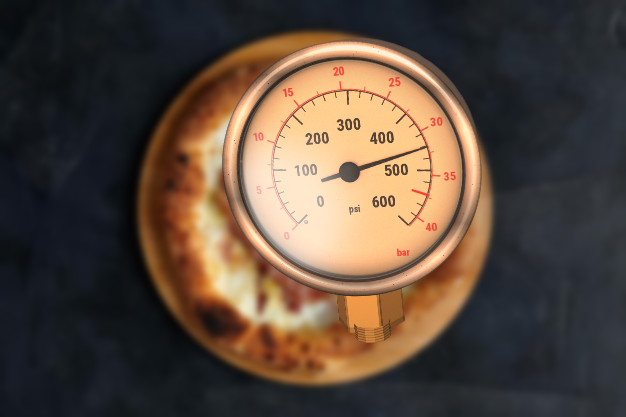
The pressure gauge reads 460 psi
